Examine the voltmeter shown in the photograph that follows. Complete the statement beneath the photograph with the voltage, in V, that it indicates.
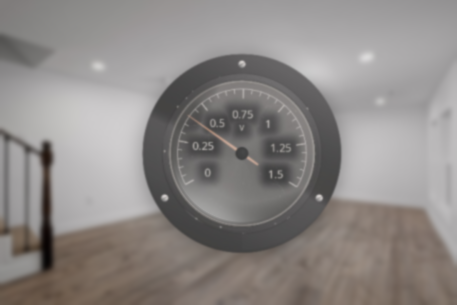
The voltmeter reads 0.4 V
